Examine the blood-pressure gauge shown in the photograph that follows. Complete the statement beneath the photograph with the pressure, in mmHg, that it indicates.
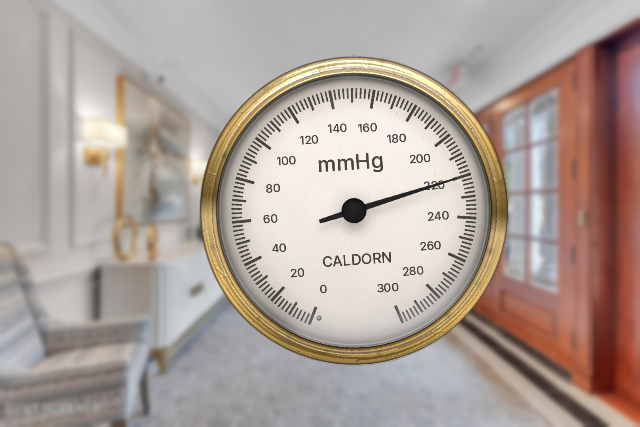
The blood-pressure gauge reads 220 mmHg
